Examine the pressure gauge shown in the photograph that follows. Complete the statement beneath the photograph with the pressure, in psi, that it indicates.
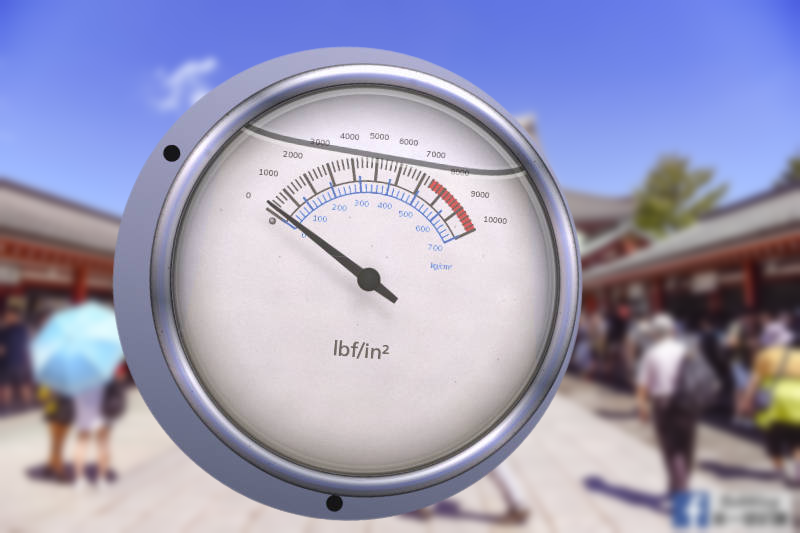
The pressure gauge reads 200 psi
